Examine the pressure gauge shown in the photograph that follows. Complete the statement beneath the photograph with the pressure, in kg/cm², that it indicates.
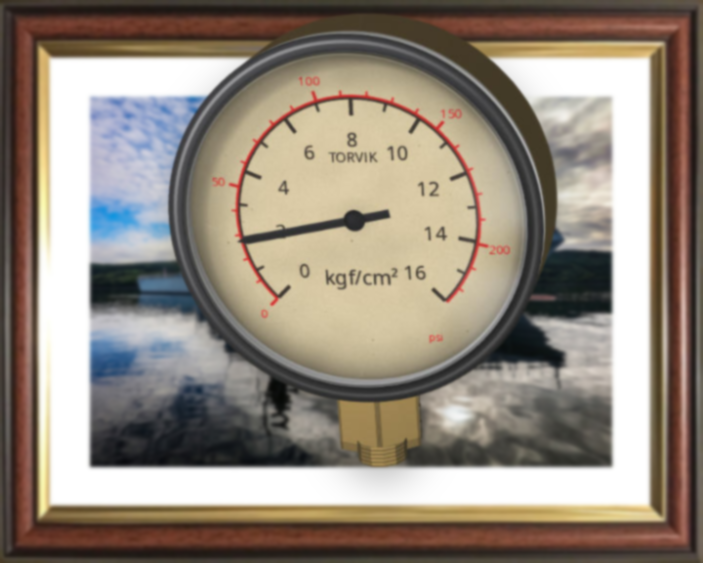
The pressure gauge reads 2 kg/cm²
